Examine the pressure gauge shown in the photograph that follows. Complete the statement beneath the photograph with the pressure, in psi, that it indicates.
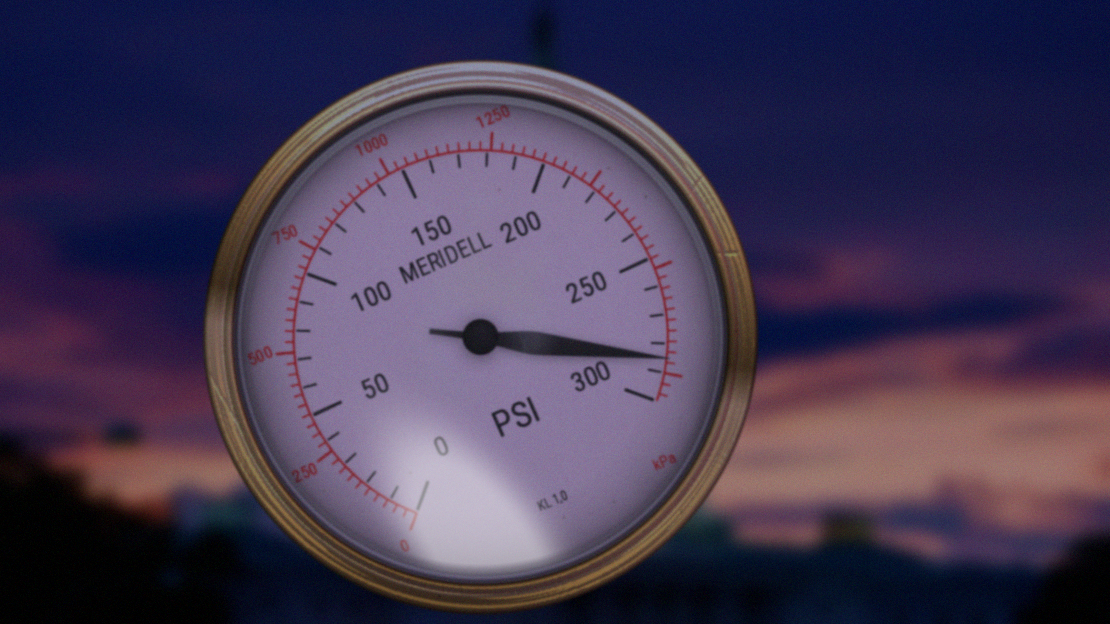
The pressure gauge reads 285 psi
